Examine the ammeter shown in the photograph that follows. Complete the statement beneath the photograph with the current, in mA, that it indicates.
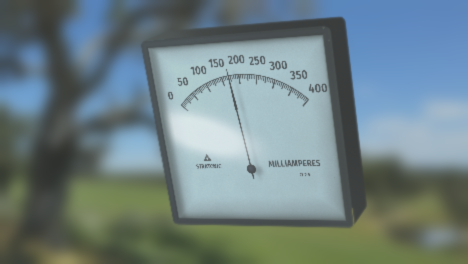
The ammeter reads 175 mA
